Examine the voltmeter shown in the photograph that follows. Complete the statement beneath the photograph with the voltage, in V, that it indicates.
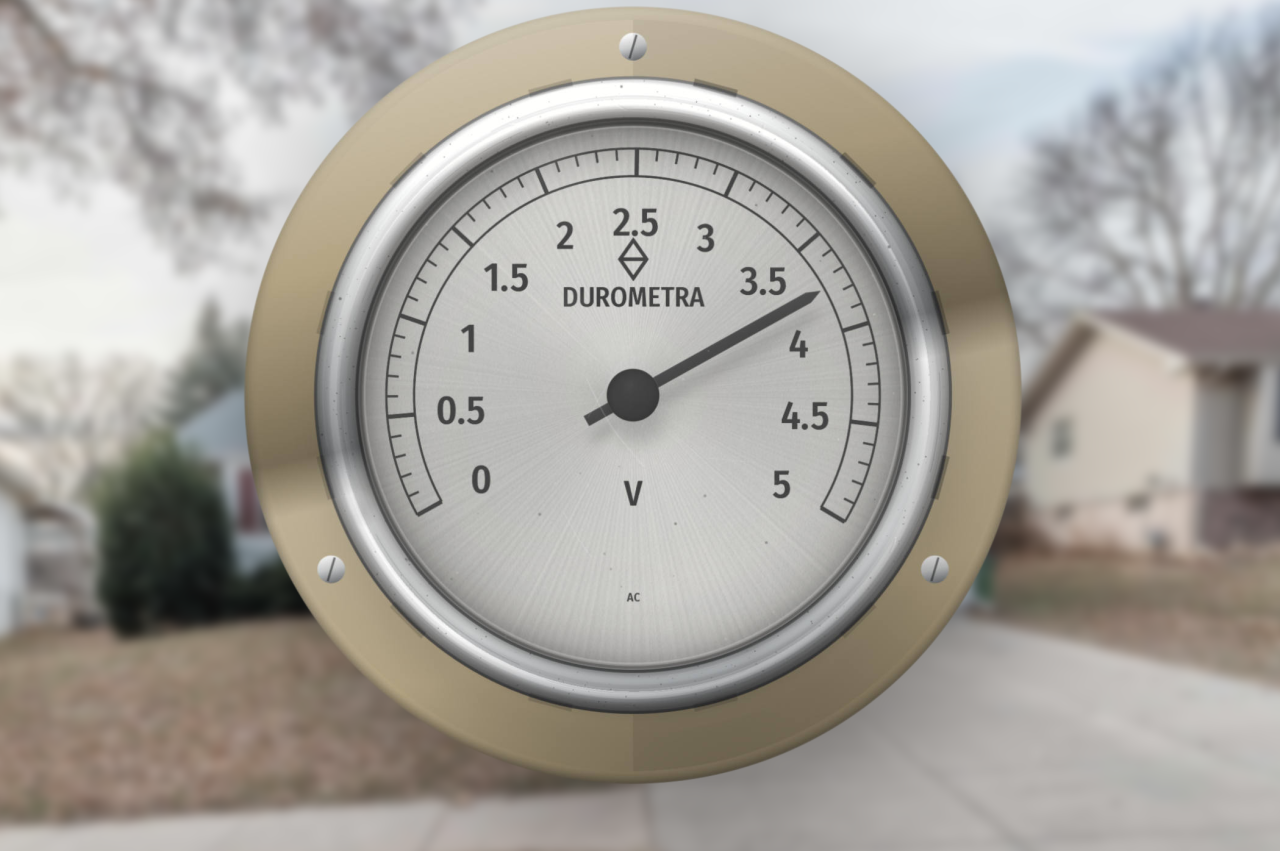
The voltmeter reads 3.75 V
